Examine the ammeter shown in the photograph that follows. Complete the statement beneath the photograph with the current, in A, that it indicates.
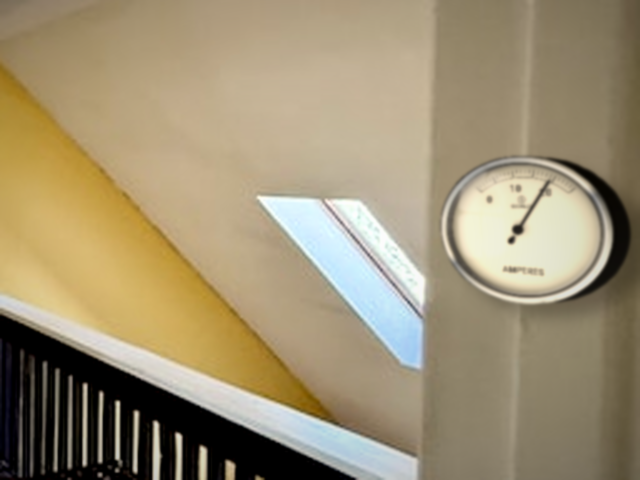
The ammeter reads 20 A
